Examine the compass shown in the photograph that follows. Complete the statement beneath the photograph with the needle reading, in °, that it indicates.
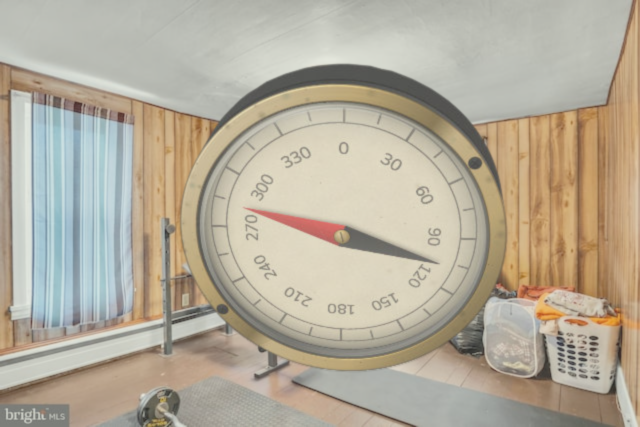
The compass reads 285 °
